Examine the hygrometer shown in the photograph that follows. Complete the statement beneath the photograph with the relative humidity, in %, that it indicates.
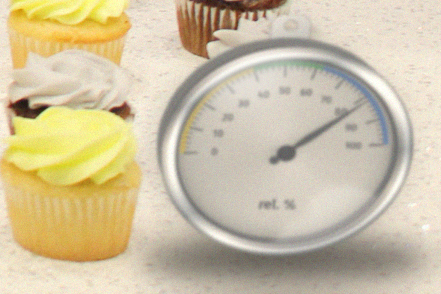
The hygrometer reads 80 %
